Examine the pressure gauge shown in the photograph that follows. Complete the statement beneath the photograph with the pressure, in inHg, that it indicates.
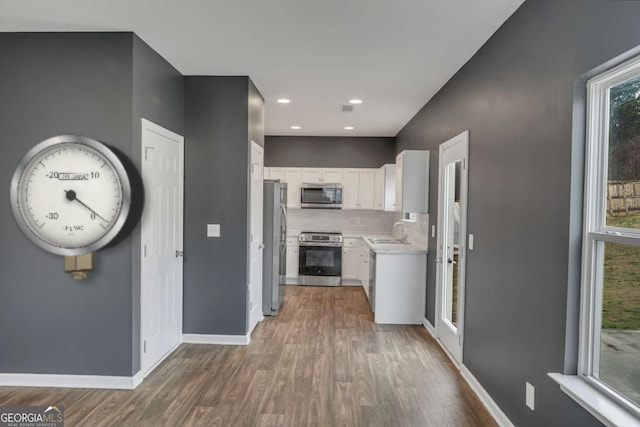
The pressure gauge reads -1 inHg
